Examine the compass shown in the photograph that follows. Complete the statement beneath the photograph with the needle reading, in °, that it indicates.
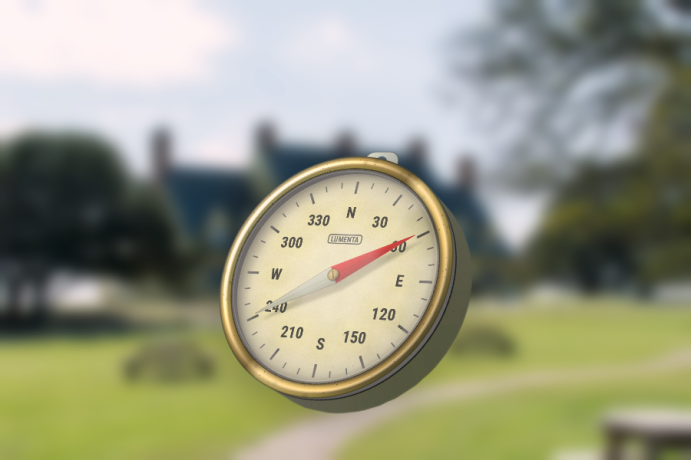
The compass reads 60 °
